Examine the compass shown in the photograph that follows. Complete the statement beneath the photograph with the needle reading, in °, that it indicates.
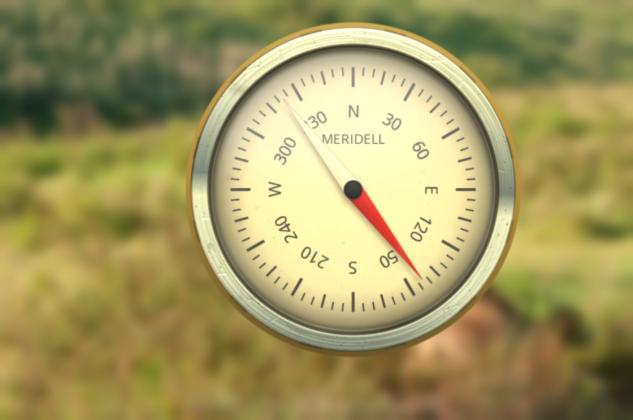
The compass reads 142.5 °
